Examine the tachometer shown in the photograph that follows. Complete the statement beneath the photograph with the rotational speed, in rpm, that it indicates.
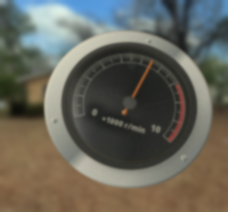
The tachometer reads 5500 rpm
